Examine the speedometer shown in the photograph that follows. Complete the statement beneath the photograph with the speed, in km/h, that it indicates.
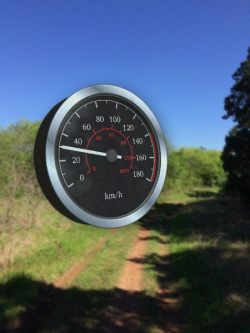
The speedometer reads 30 km/h
